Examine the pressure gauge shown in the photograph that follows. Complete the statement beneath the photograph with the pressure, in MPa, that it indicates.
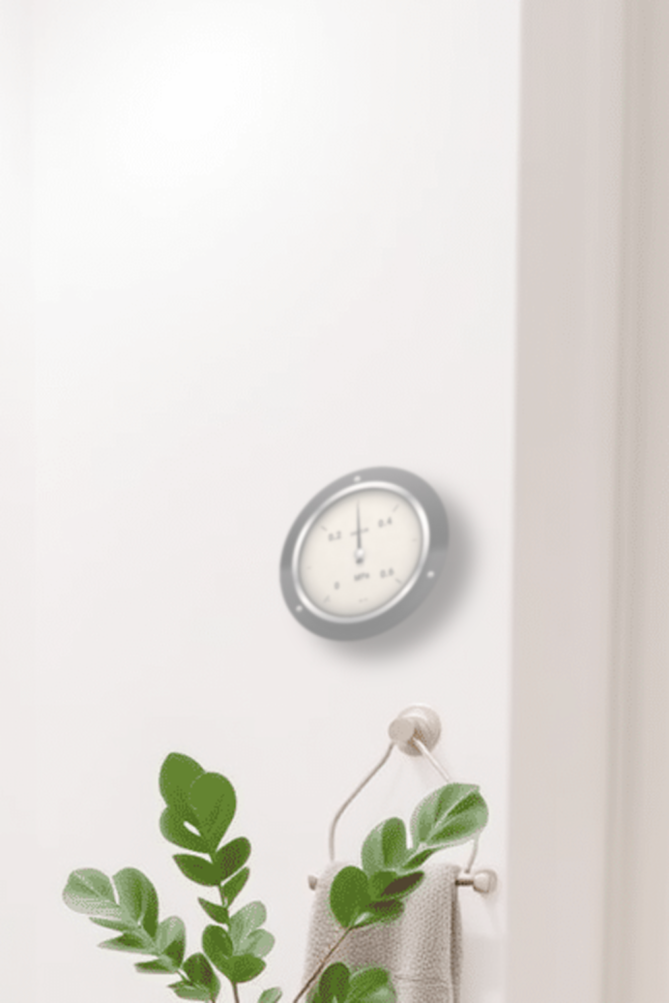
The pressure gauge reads 0.3 MPa
